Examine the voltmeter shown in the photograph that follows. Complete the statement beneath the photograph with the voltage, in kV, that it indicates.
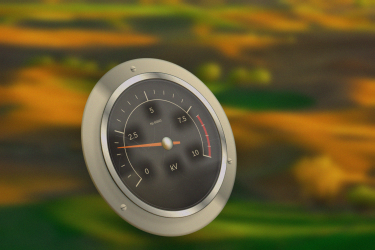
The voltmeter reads 1.75 kV
